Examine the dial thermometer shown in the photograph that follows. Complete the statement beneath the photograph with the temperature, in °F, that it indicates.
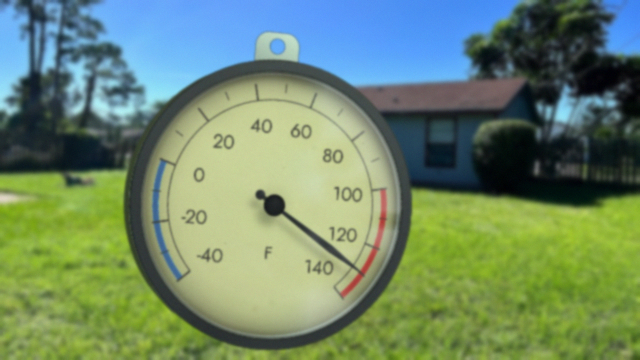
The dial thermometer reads 130 °F
